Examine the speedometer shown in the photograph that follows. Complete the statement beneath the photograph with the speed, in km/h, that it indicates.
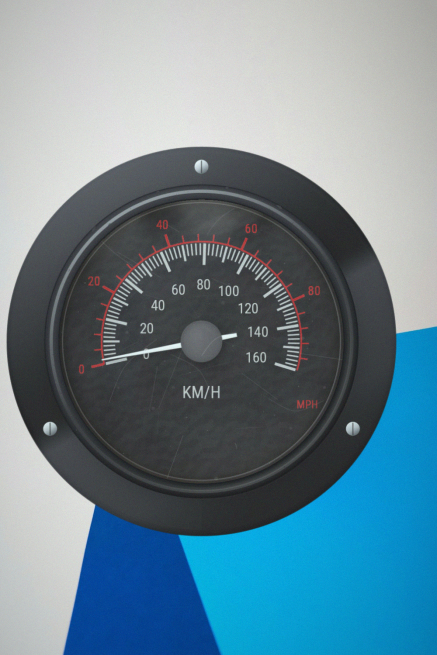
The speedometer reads 2 km/h
